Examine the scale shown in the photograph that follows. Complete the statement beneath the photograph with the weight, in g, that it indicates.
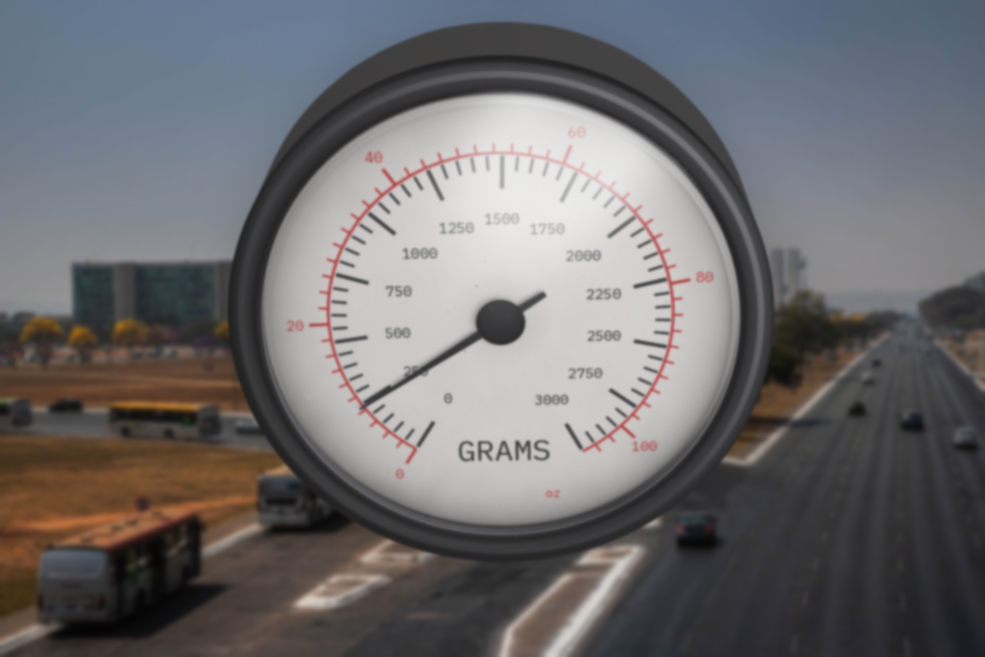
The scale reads 250 g
